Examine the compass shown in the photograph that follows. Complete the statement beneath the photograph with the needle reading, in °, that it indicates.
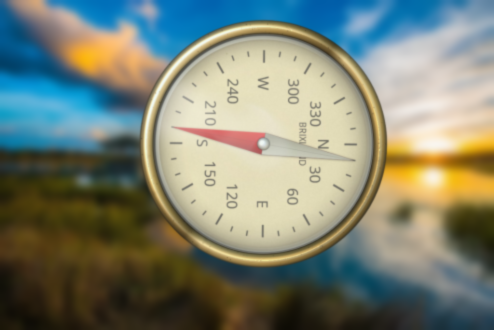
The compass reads 190 °
